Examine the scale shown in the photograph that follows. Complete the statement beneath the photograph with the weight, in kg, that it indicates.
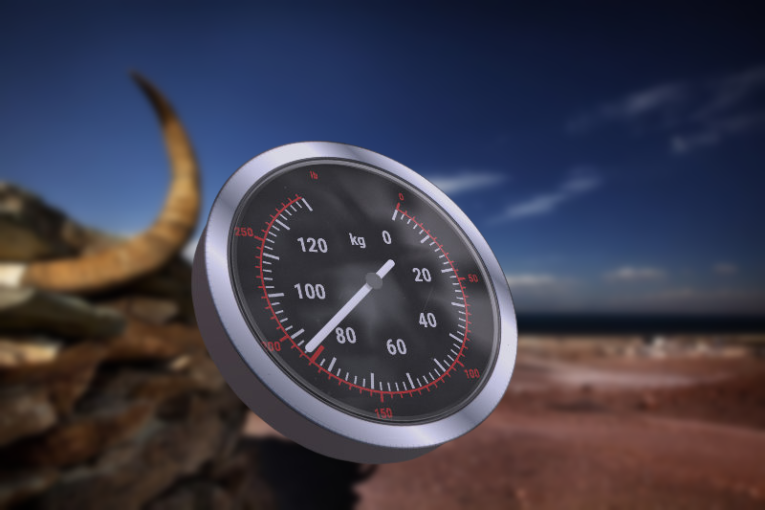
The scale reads 86 kg
